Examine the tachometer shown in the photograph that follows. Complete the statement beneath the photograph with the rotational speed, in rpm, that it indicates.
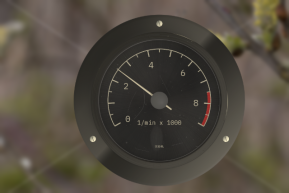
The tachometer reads 2500 rpm
